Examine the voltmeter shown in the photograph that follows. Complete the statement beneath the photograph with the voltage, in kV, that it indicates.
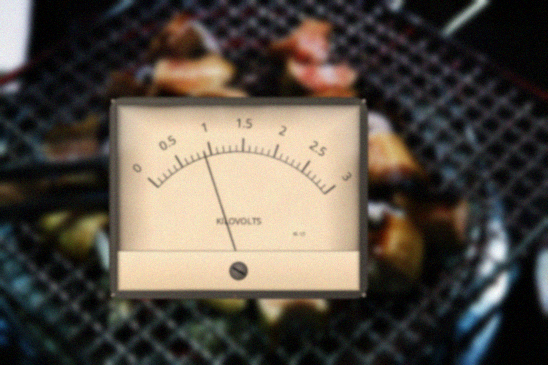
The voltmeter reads 0.9 kV
